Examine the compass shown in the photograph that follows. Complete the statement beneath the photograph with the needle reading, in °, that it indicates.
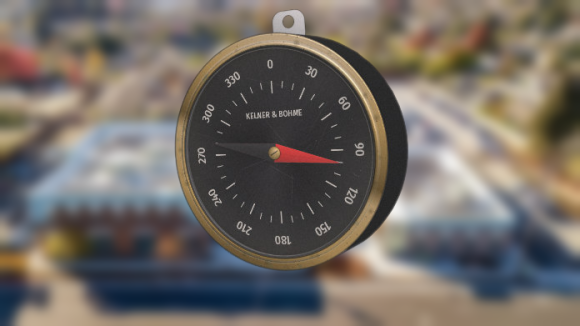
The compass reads 100 °
